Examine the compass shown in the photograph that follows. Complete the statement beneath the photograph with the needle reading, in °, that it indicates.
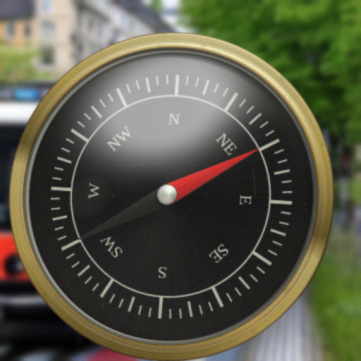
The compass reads 60 °
